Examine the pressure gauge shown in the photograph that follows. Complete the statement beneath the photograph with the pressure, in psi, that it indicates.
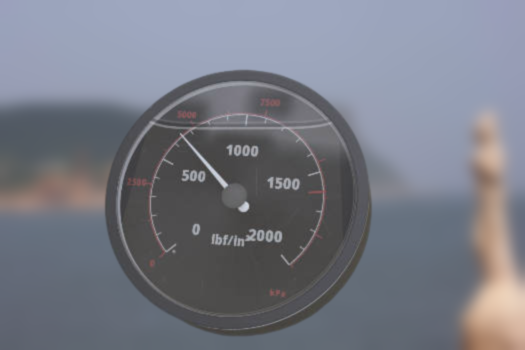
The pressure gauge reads 650 psi
